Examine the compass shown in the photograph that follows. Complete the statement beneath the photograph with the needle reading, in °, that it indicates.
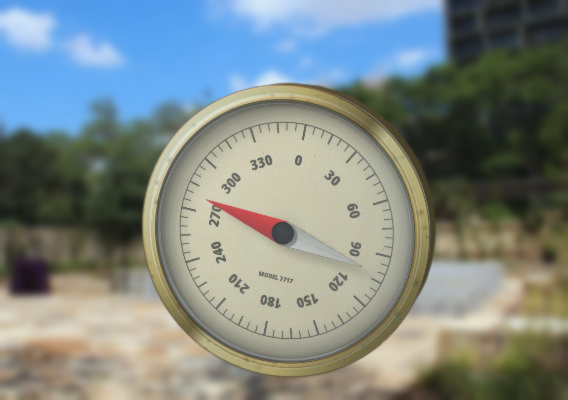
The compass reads 280 °
